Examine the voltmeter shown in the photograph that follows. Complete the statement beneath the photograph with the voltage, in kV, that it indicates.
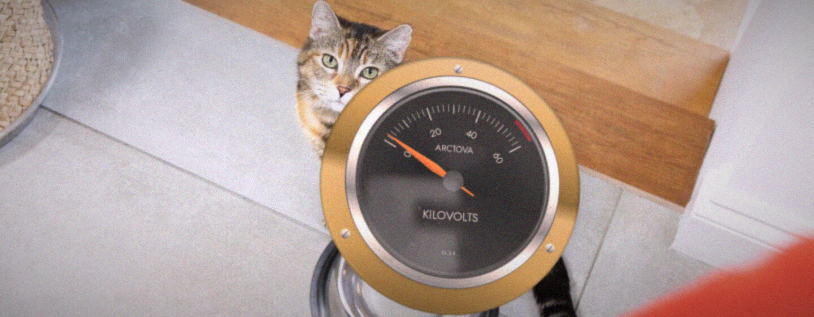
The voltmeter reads 2 kV
